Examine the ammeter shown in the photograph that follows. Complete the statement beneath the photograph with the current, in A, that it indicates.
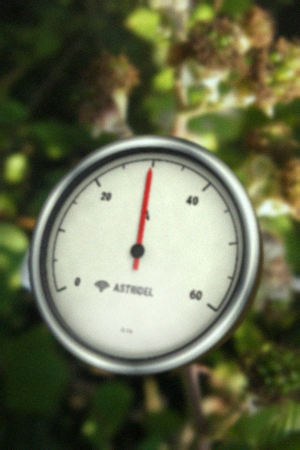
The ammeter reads 30 A
